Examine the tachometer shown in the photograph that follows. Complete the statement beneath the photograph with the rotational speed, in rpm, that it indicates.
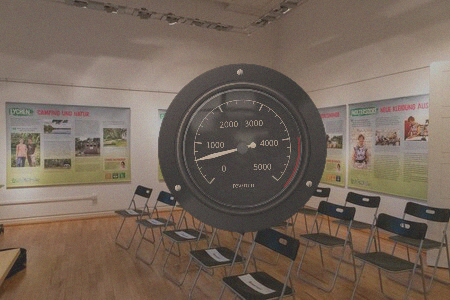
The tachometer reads 600 rpm
